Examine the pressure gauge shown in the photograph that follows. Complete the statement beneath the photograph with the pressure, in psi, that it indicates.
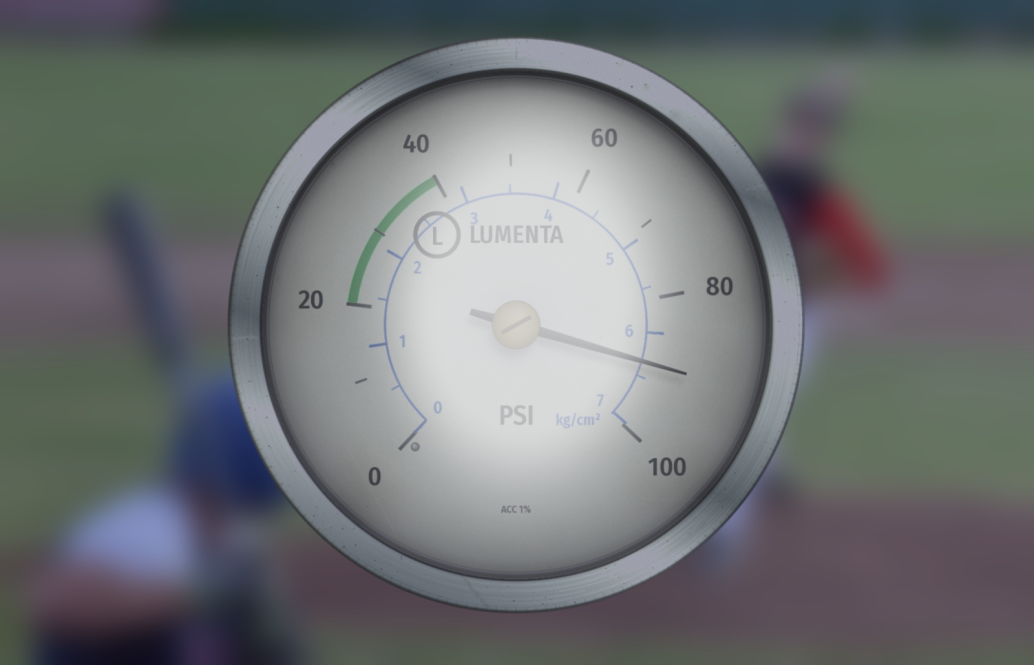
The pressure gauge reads 90 psi
